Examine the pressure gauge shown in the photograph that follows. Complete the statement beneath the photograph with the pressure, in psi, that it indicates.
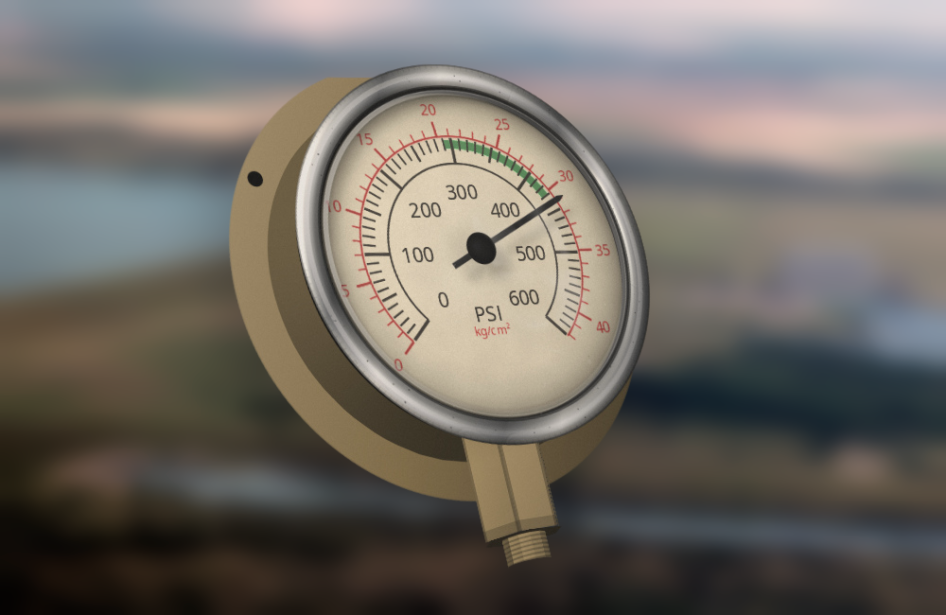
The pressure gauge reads 440 psi
